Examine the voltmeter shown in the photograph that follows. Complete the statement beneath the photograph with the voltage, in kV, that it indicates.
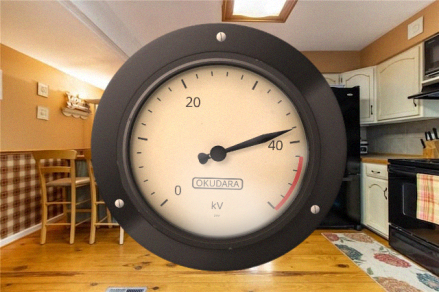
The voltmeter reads 38 kV
